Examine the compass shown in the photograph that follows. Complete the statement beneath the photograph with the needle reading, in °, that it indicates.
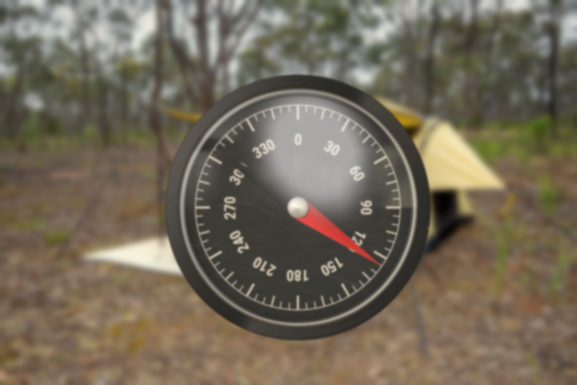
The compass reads 125 °
